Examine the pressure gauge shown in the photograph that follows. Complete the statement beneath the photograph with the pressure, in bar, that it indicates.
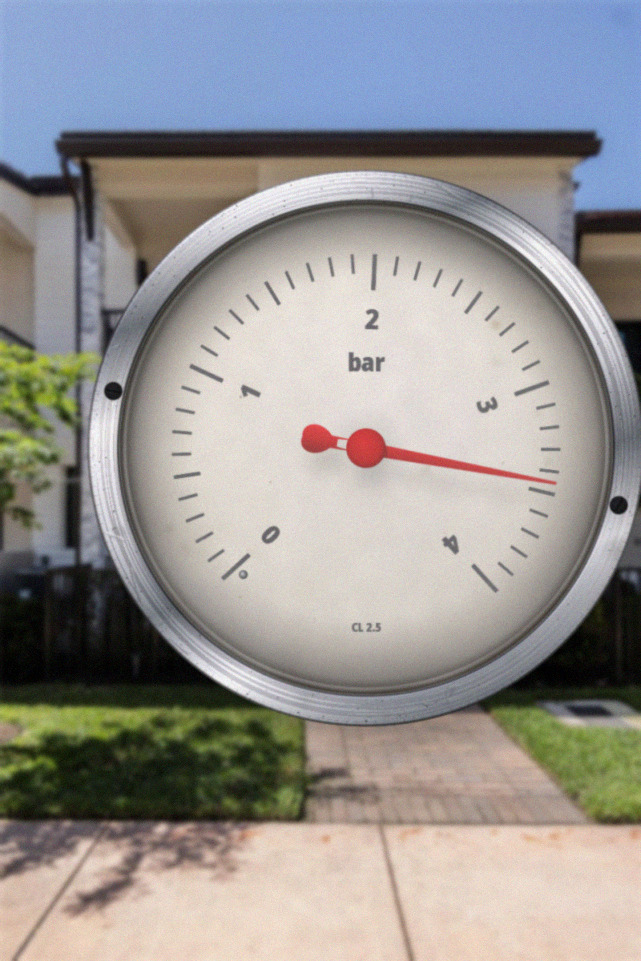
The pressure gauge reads 3.45 bar
